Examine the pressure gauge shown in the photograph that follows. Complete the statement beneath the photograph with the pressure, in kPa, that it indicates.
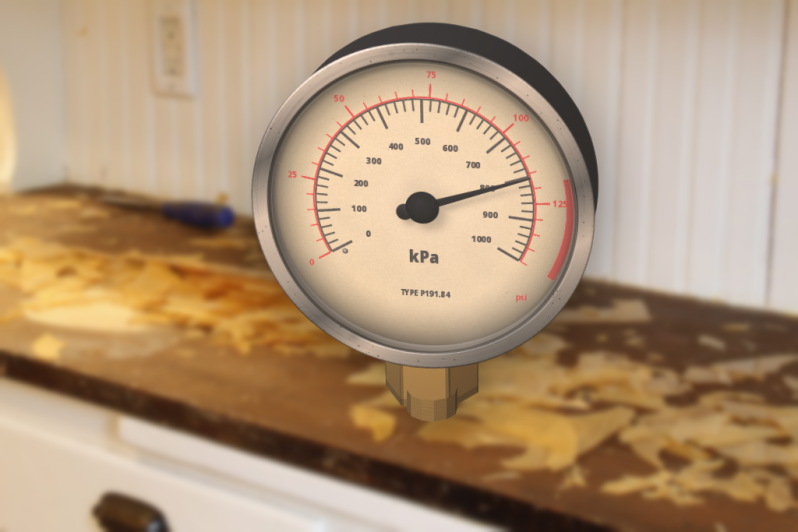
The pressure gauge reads 800 kPa
